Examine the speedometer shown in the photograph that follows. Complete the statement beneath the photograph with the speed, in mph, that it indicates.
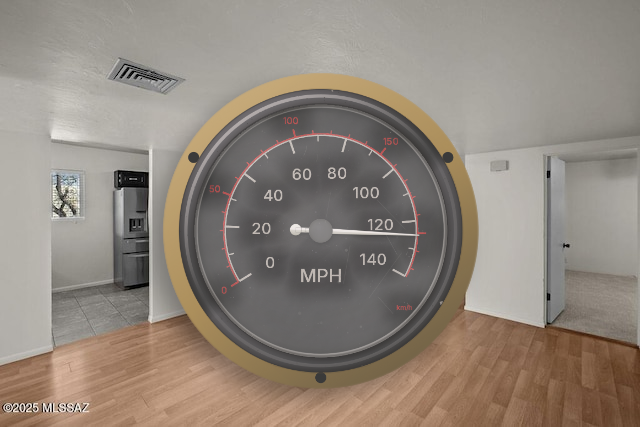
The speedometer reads 125 mph
